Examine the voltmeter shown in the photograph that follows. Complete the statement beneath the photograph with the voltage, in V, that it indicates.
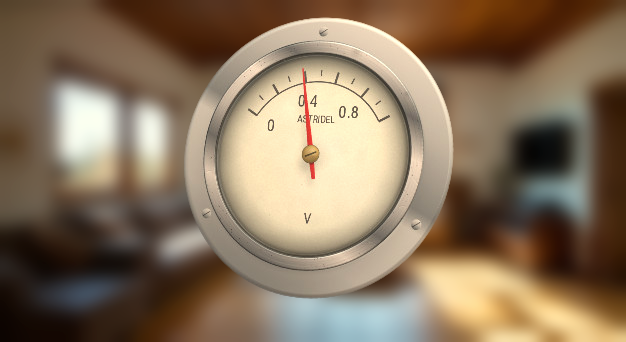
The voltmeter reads 0.4 V
